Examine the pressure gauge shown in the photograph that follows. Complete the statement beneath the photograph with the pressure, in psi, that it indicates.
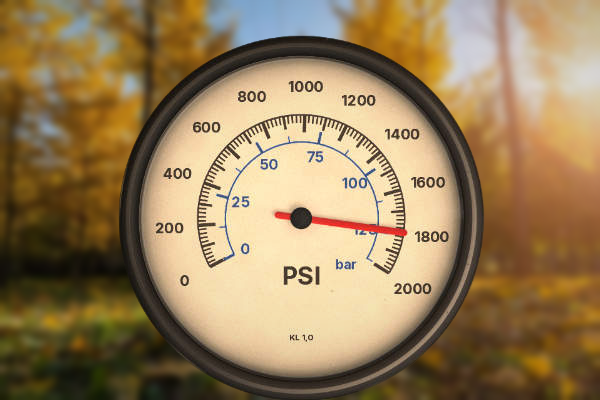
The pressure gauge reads 1800 psi
